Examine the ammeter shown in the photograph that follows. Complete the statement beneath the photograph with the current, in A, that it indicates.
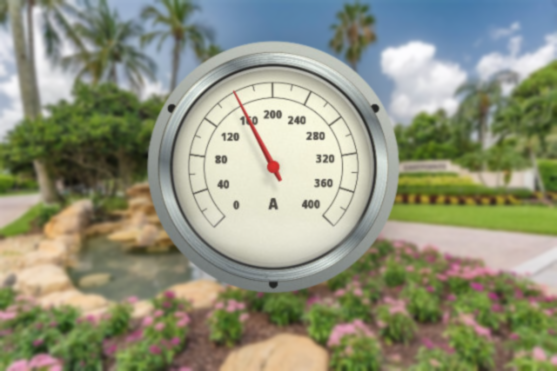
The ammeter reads 160 A
